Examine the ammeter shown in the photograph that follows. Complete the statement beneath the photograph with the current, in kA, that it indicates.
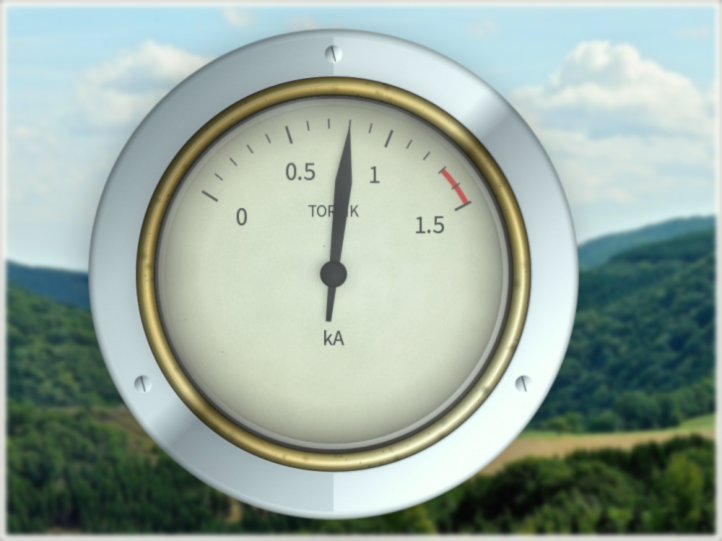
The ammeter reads 0.8 kA
